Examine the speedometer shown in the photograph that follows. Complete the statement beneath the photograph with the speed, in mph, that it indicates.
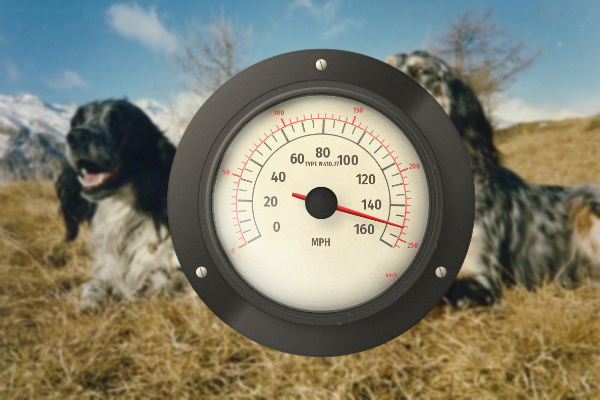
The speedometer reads 150 mph
